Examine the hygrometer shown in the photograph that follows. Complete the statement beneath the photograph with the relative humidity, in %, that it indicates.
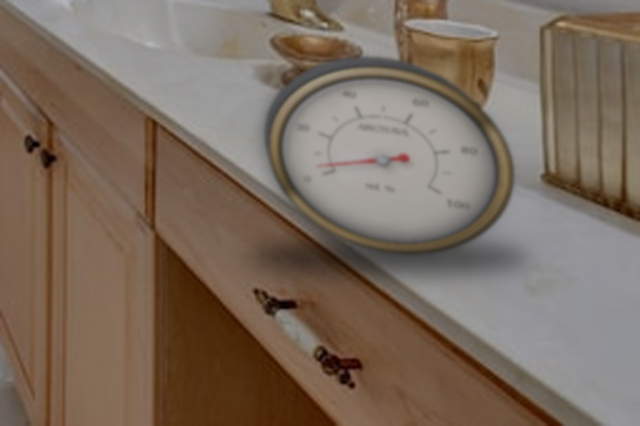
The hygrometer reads 5 %
